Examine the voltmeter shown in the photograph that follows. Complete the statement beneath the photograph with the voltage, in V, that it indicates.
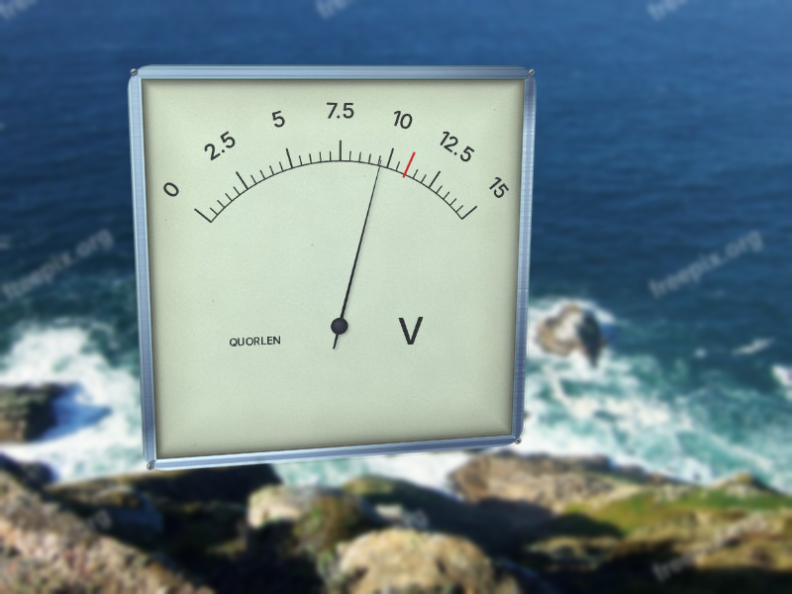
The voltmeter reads 9.5 V
